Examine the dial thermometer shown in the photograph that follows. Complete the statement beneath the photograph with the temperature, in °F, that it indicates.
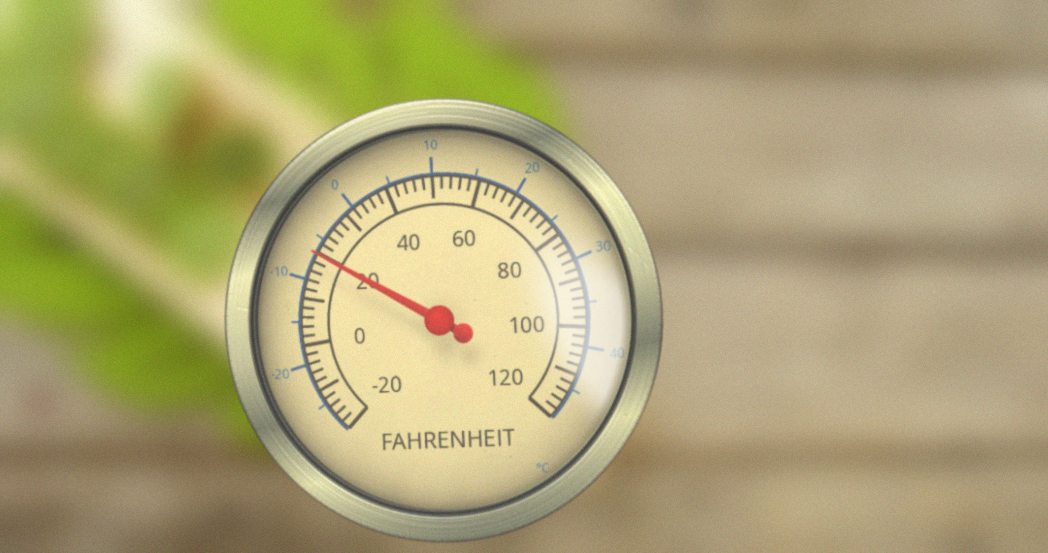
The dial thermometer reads 20 °F
